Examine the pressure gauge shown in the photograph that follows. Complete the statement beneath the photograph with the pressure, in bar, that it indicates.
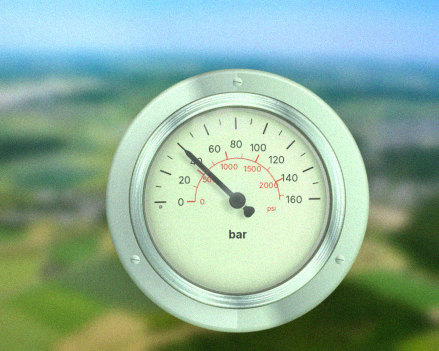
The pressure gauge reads 40 bar
